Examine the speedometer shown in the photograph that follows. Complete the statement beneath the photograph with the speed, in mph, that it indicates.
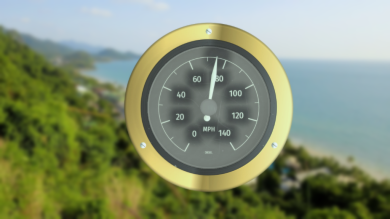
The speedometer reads 75 mph
